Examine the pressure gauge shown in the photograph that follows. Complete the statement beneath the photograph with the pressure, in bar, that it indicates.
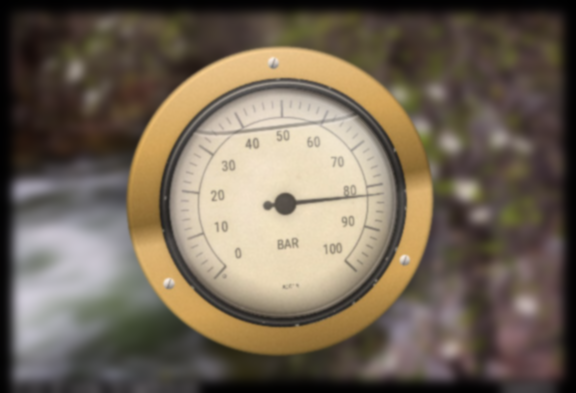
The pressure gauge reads 82 bar
